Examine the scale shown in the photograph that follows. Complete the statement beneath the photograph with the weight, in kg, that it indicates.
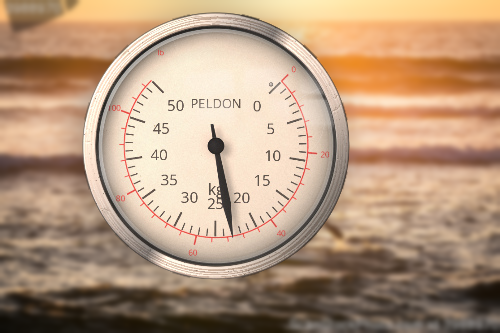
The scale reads 23 kg
